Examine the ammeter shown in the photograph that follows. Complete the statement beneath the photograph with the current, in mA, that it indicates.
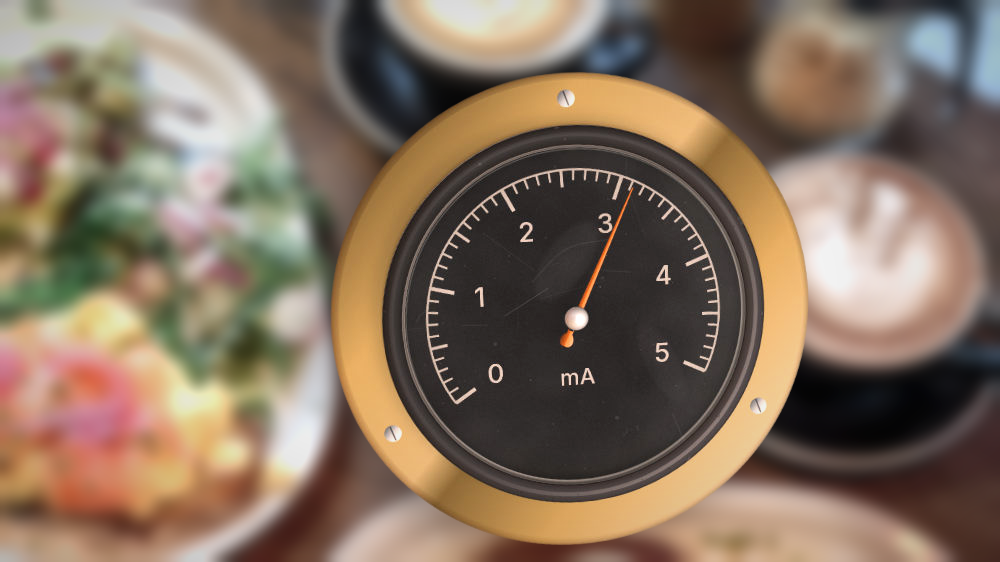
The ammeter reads 3.1 mA
